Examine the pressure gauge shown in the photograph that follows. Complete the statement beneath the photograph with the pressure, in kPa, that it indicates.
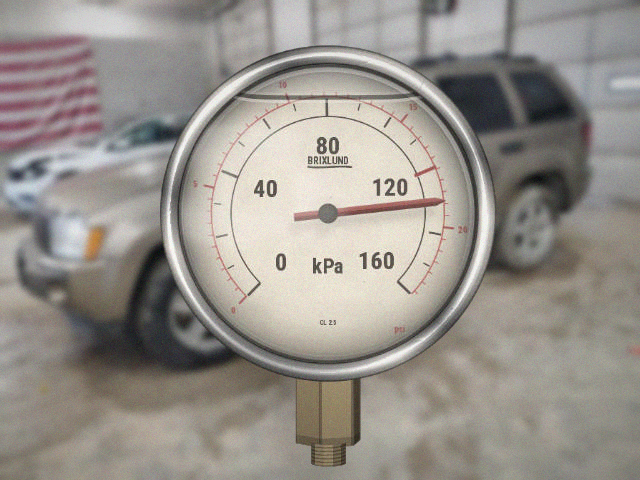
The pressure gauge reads 130 kPa
